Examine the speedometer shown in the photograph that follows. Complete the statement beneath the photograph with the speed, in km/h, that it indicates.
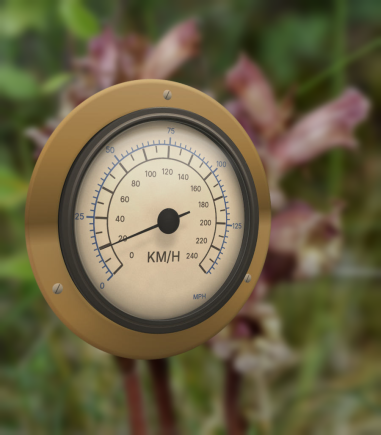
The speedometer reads 20 km/h
